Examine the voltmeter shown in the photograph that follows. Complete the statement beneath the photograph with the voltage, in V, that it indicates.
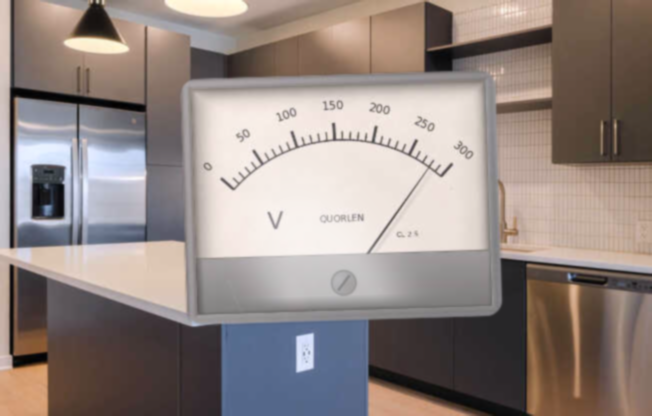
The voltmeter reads 280 V
